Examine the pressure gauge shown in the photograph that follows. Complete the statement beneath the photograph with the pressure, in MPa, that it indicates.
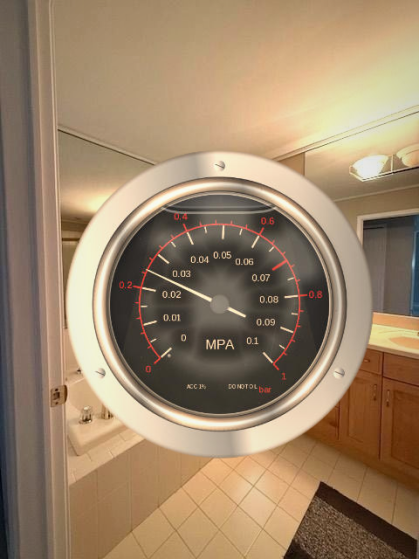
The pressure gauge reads 0.025 MPa
